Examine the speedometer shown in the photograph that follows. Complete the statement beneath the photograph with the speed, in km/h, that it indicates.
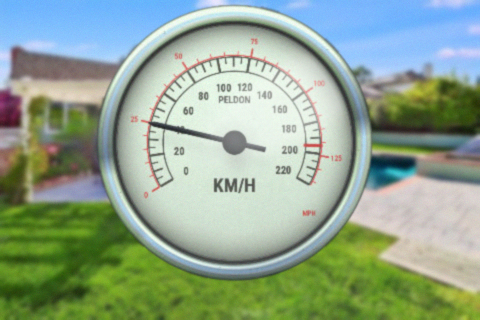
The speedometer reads 40 km/h
